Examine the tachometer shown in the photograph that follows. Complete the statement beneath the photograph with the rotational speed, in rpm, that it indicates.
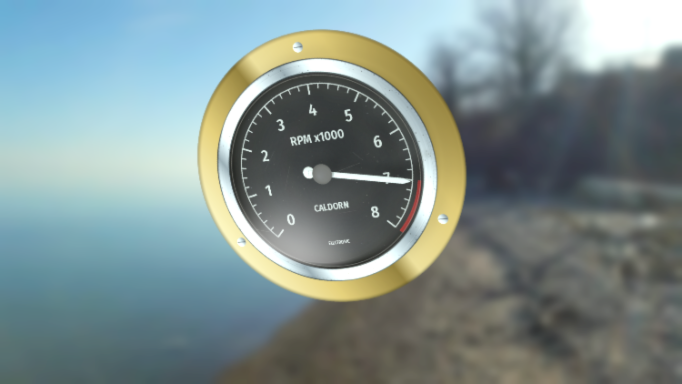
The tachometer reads 7000 rpm
